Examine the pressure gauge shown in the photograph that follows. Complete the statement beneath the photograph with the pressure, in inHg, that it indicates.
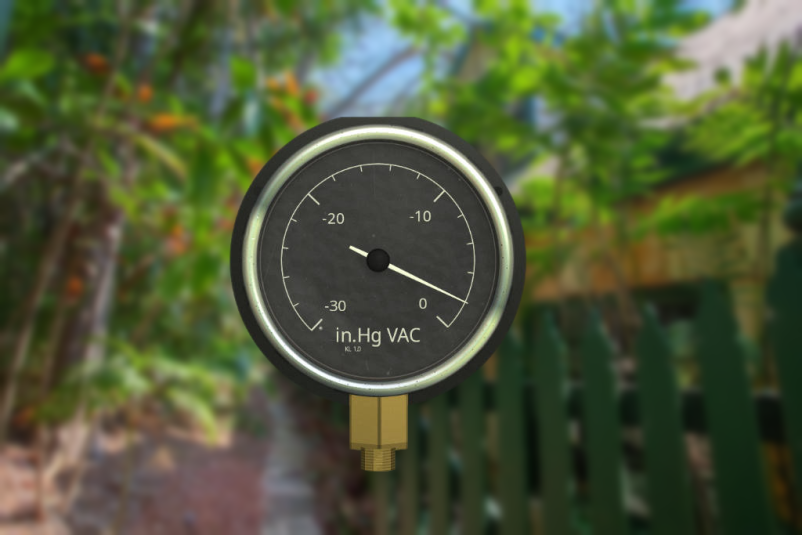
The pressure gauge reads -2 inHg
